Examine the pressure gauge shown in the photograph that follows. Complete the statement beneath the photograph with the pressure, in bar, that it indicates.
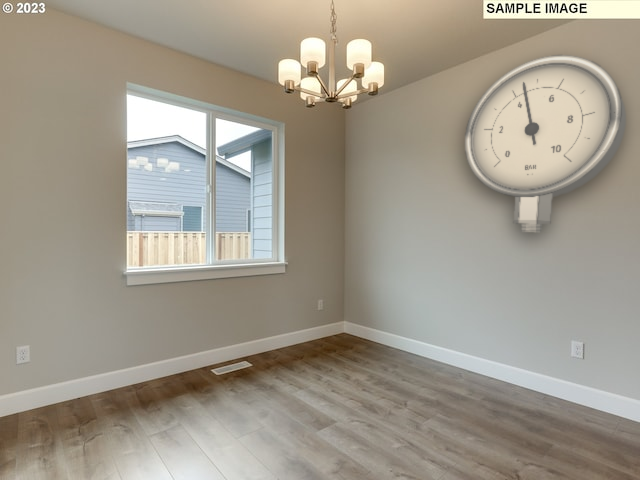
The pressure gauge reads 4.5 bar
